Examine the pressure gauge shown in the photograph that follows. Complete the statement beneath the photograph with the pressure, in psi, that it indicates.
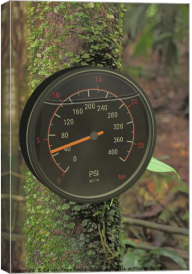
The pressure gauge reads 50 psi
